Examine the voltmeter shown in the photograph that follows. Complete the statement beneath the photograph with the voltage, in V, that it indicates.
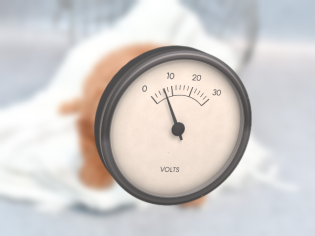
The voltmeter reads 6 V
